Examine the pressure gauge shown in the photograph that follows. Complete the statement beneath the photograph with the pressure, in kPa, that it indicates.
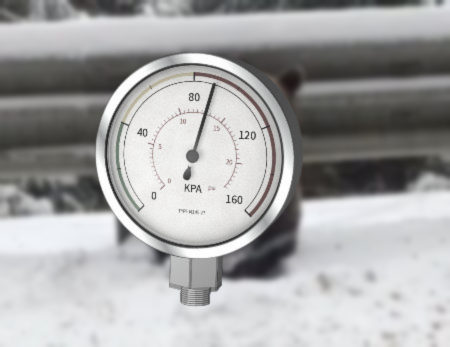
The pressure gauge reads 90 kPa
